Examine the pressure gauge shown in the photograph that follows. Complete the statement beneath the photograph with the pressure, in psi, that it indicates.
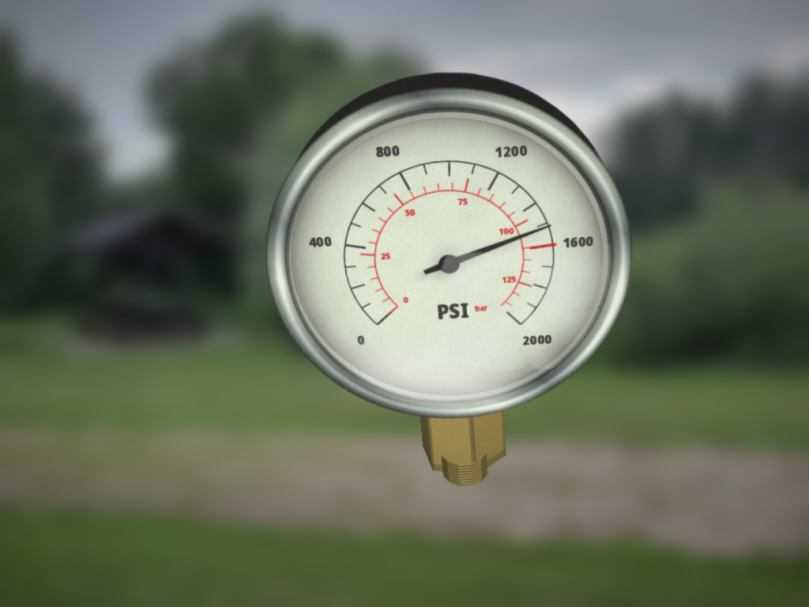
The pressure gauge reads 1500 psi
